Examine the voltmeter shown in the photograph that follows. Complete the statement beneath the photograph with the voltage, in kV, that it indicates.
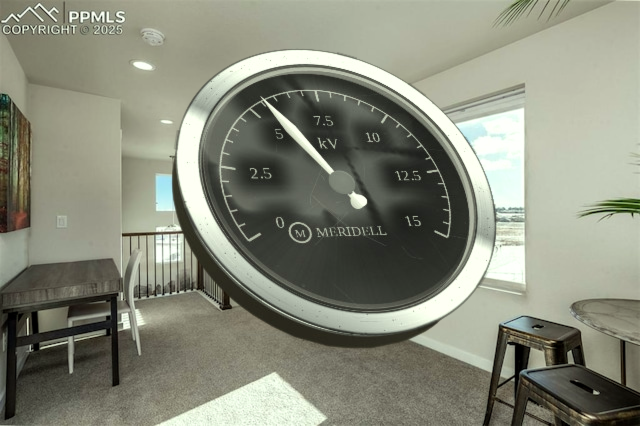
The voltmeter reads 5.5 kV
